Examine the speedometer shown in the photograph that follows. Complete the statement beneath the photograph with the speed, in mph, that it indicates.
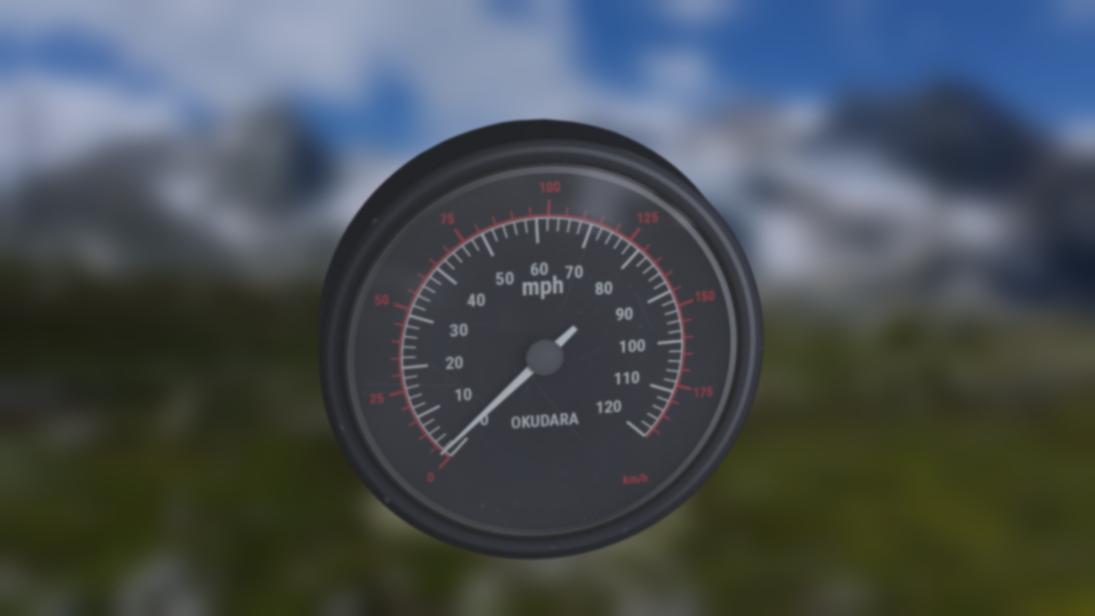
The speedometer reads 2 mph
